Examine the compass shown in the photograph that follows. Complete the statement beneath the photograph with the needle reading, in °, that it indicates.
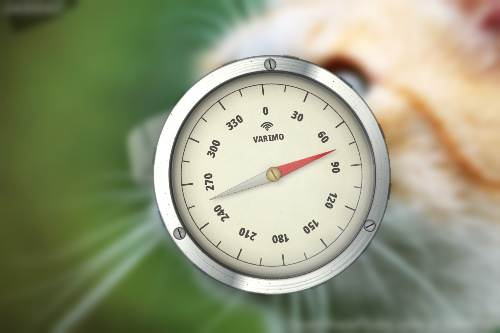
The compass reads 75 °
